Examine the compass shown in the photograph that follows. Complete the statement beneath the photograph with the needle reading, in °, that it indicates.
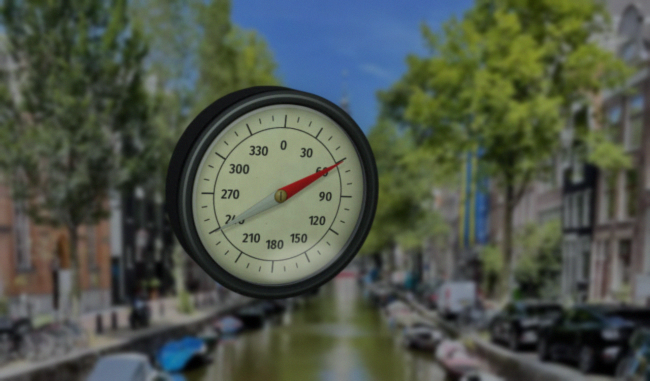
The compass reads 60 °
